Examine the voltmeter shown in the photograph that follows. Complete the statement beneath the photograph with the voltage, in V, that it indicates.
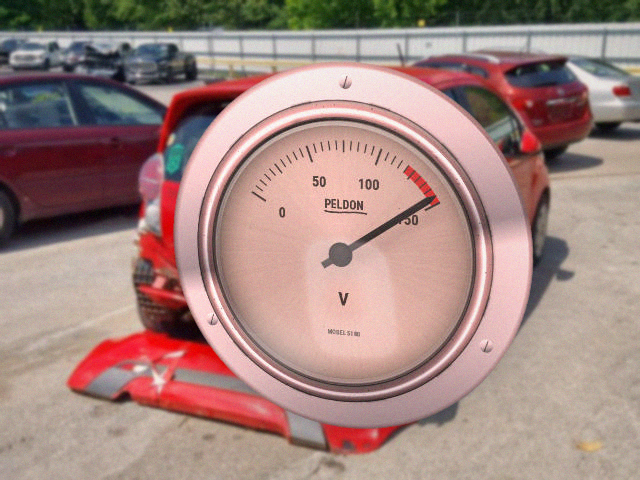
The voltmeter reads 145 V
